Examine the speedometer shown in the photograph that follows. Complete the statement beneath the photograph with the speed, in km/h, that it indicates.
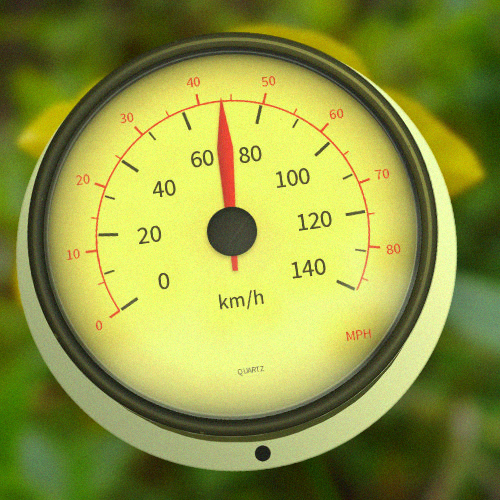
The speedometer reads 70 km/h
